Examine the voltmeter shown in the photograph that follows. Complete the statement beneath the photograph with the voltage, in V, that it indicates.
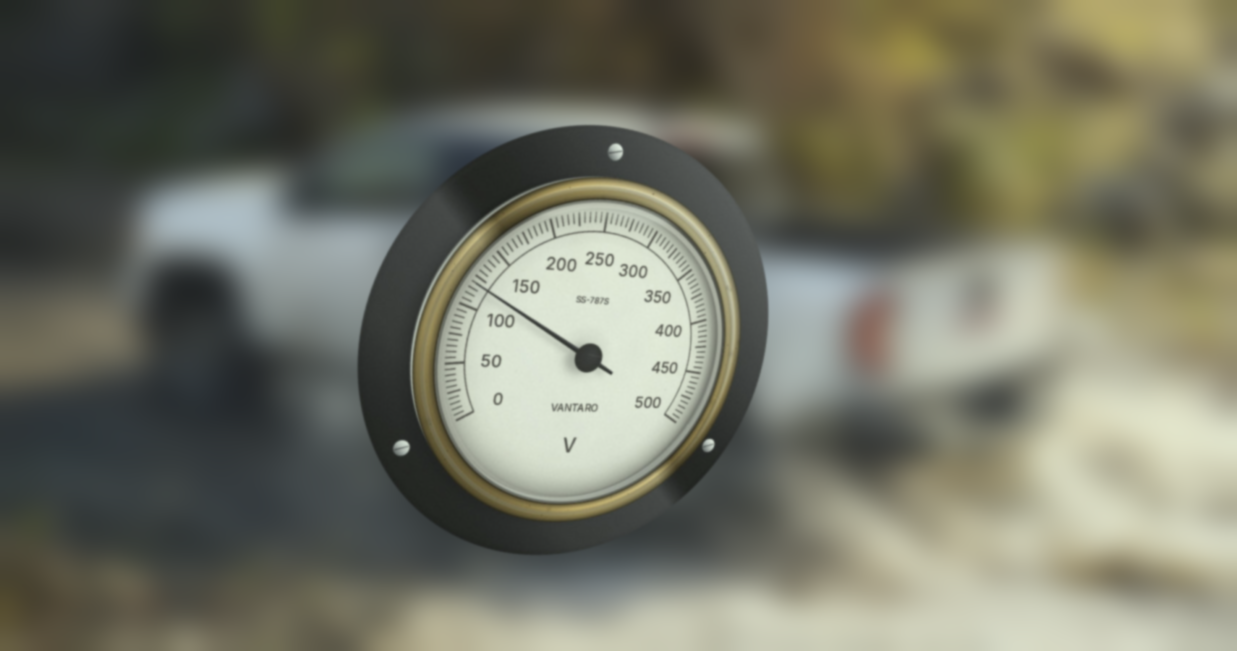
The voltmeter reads 120 V
